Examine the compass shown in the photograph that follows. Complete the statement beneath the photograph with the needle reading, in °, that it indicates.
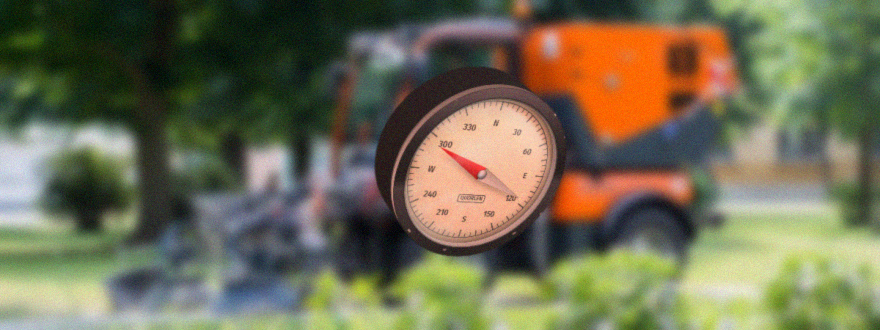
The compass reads 295 °
